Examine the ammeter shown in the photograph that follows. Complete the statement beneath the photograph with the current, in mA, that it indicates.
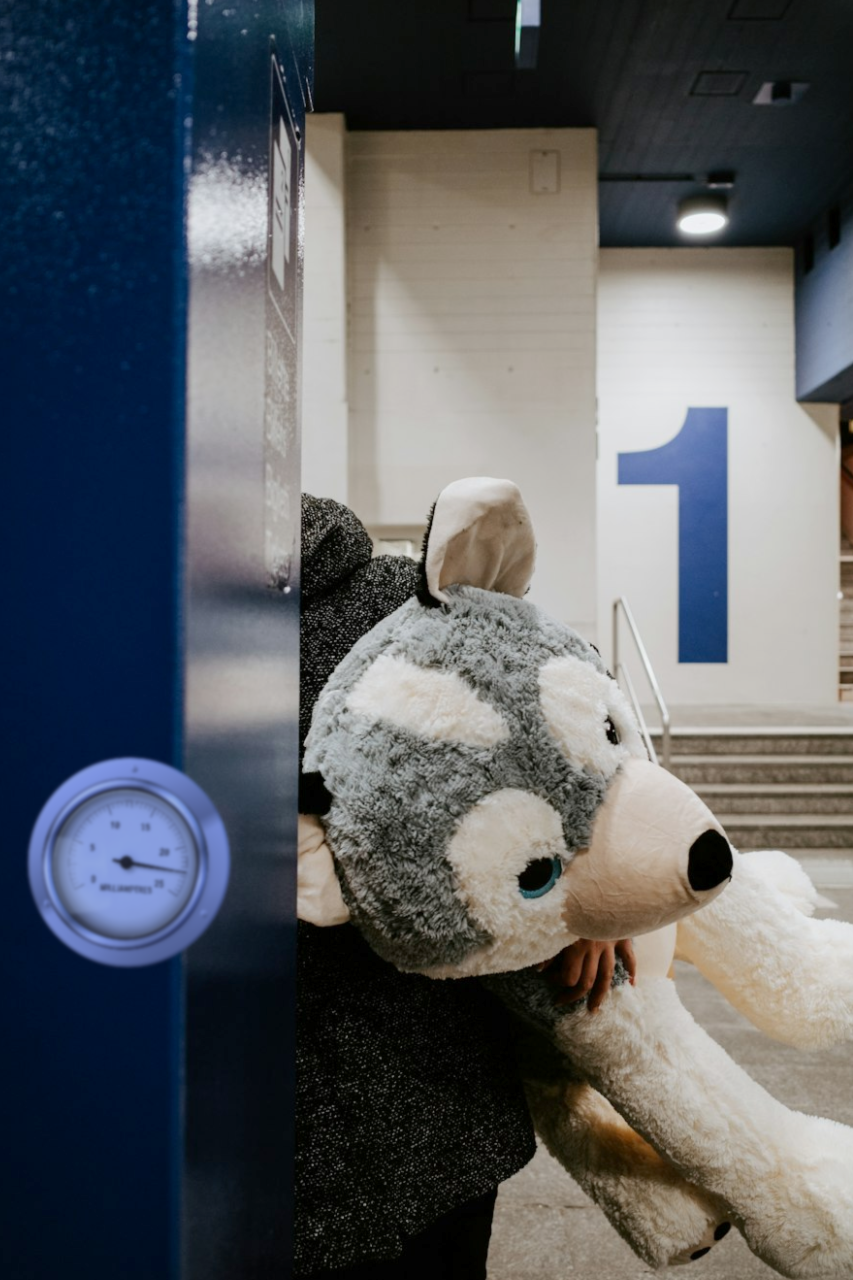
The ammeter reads 22.5 mA
